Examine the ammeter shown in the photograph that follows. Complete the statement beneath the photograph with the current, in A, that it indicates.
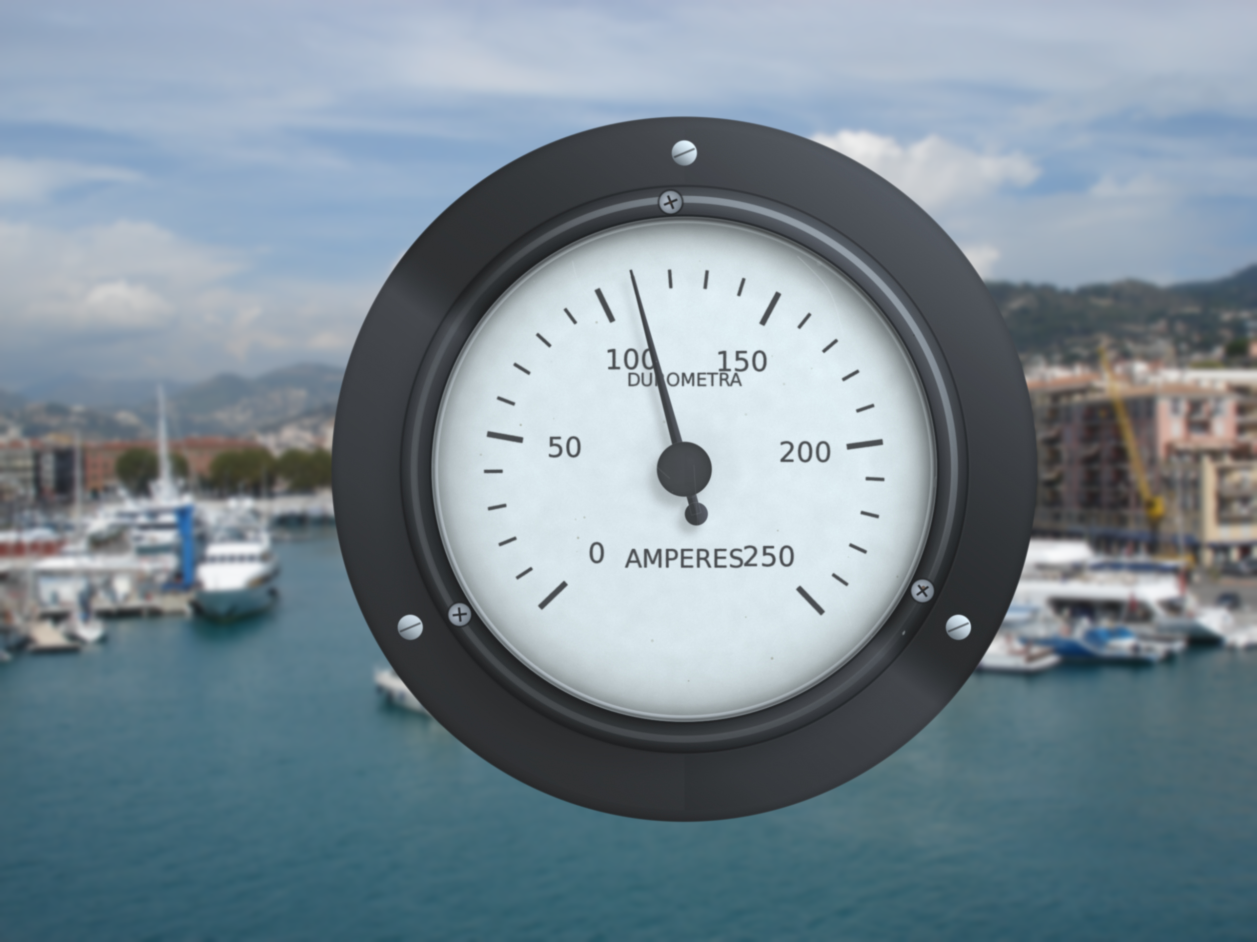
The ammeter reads 110 A
